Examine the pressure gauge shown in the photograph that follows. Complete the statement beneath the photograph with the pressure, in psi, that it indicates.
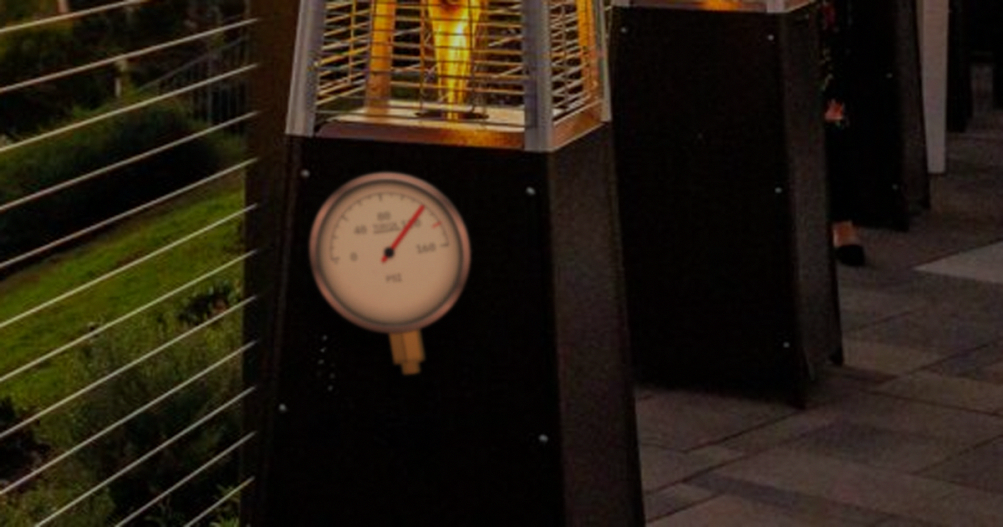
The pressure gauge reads 120 psi
